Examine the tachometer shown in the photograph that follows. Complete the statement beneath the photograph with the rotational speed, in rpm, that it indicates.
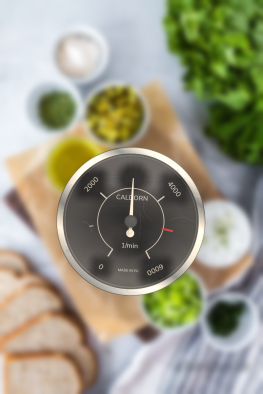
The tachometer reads 3000 rpm
